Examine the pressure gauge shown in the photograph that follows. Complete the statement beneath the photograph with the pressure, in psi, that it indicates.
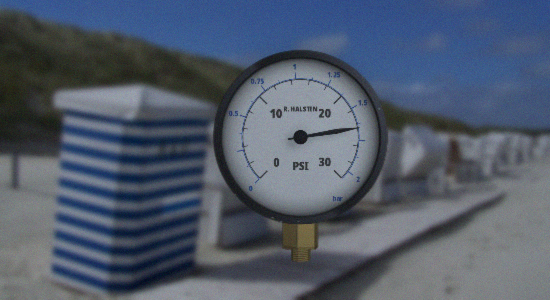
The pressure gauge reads 24 psi
